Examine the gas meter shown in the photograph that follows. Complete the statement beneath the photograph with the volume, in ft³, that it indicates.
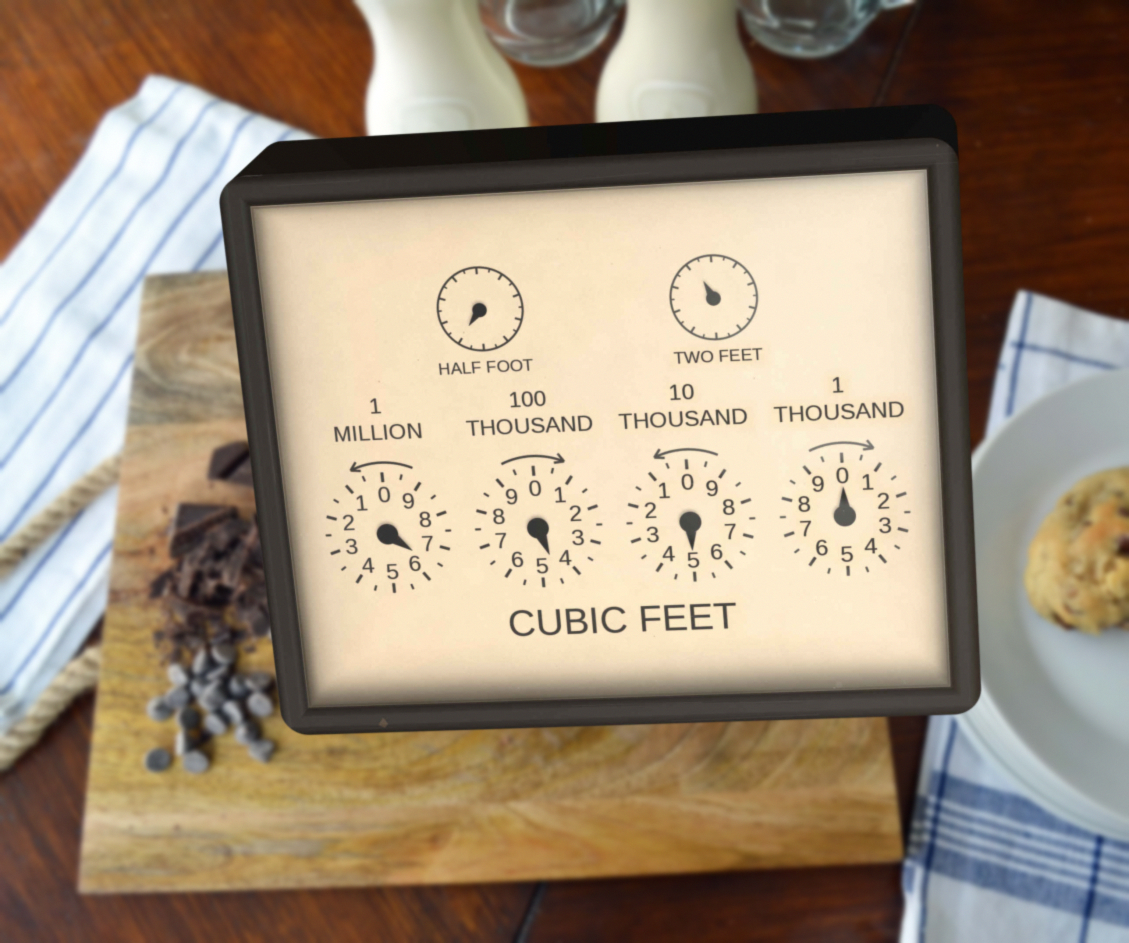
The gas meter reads 645000 ft³
